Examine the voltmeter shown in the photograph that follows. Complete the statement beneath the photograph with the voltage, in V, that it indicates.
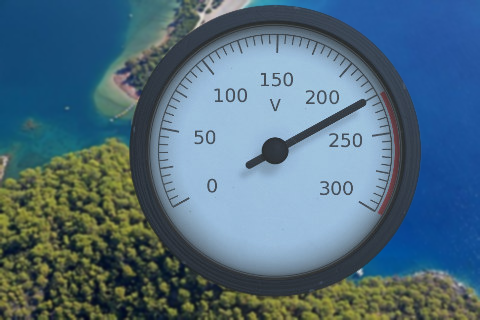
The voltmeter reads 225 V
